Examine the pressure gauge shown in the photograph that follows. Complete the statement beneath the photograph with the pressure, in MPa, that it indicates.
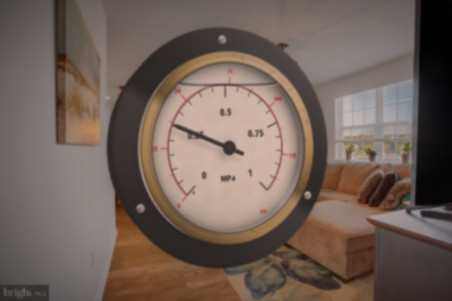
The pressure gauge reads 0.25 MPa
